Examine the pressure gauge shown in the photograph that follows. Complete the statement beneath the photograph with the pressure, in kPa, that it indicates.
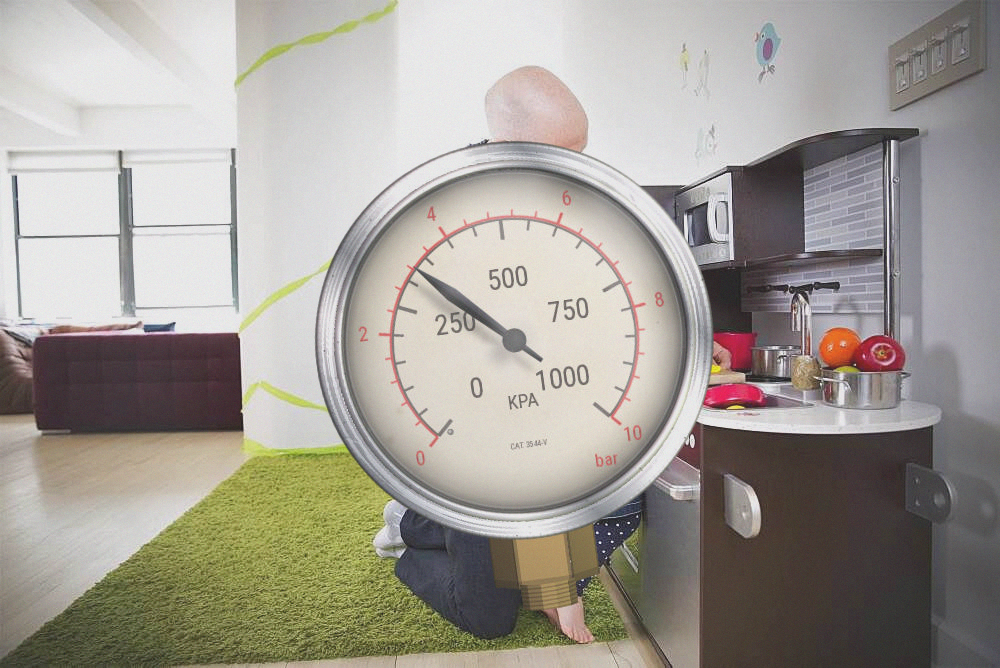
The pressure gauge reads 325 kPa
